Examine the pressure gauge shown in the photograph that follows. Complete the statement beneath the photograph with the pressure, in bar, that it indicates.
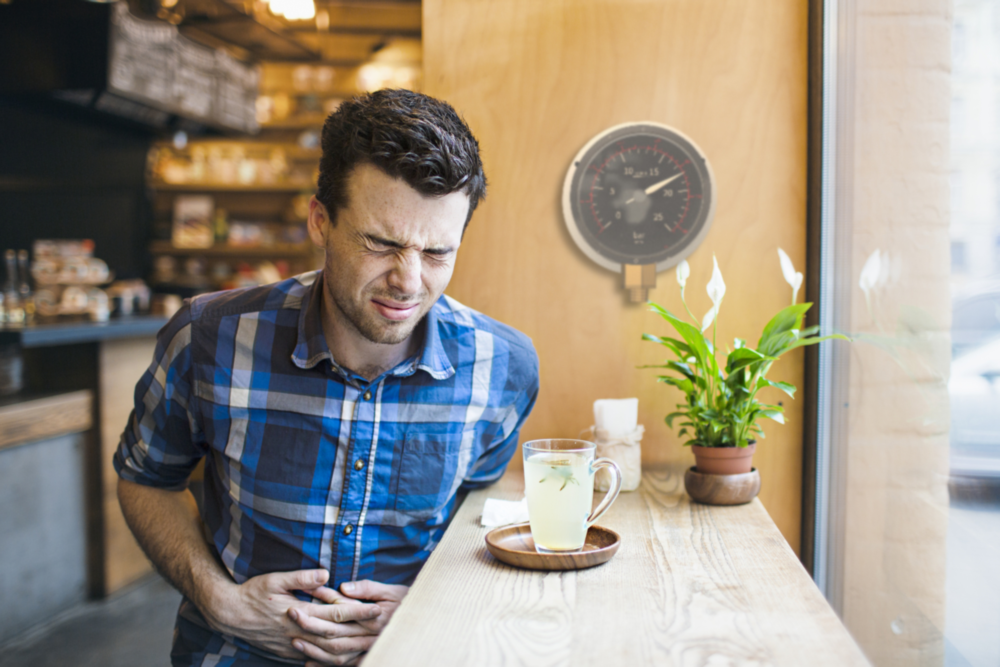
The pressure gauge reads 18 bar
